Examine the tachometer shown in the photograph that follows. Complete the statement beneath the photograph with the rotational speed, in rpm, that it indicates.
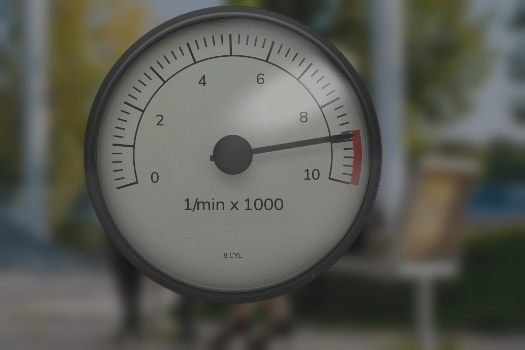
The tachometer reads 8900 rpm
